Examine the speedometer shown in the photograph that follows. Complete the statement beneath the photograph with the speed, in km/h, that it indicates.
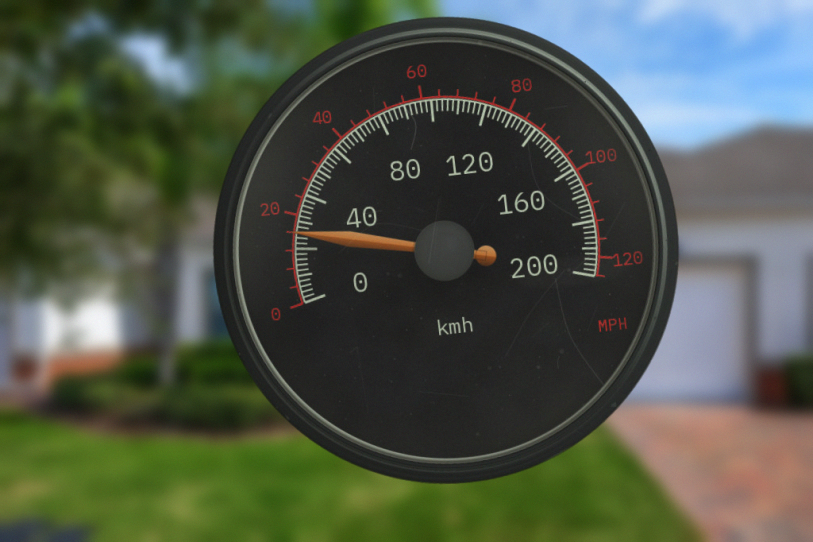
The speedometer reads 26 km/h
